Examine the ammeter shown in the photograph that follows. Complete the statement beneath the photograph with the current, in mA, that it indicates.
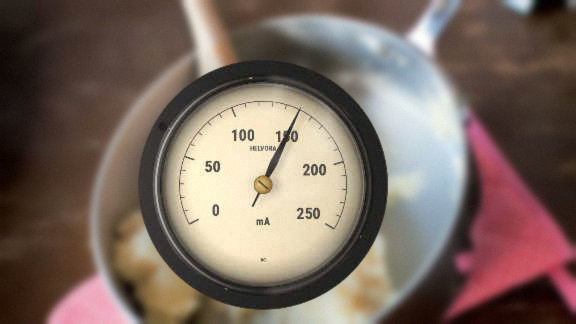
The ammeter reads 150 mA
